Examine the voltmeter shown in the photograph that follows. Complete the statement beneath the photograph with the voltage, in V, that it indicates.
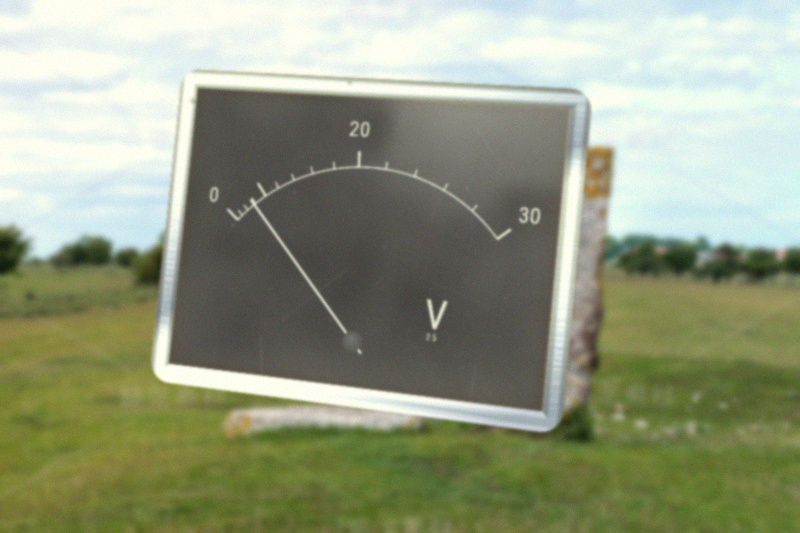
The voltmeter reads 8 V
